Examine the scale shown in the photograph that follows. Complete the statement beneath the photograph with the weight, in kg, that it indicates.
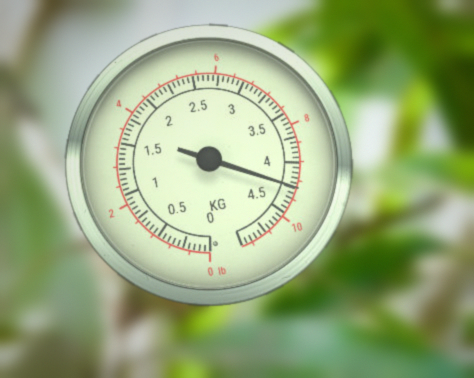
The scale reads 4.25 kg
